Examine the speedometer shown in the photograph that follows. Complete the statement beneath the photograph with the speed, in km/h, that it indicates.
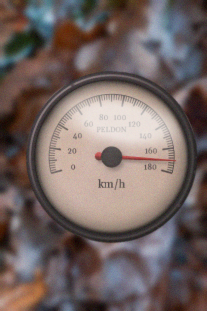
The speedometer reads 170 km/h
